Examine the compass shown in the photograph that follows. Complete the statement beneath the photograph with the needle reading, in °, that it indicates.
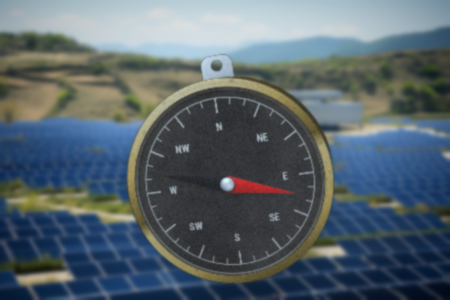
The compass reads 105 °
